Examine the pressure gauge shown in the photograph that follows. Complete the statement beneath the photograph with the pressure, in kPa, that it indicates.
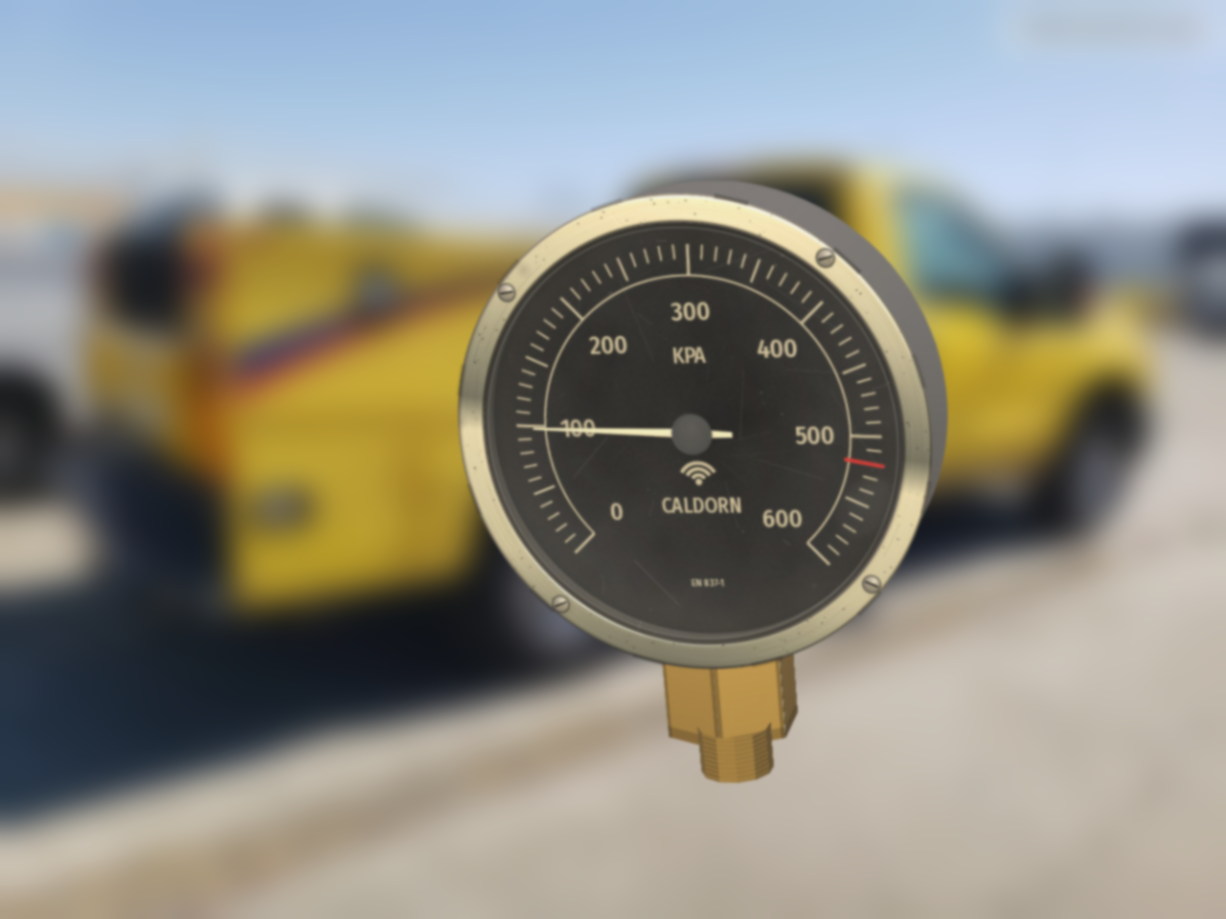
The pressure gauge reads 100 kPa
